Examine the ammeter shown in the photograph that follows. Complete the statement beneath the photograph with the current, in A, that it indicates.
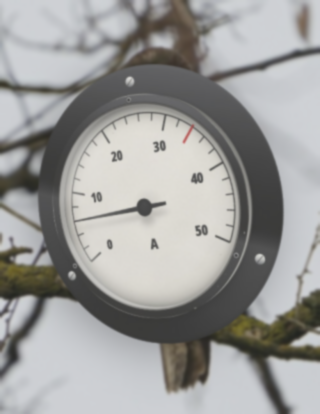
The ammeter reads 6 A
